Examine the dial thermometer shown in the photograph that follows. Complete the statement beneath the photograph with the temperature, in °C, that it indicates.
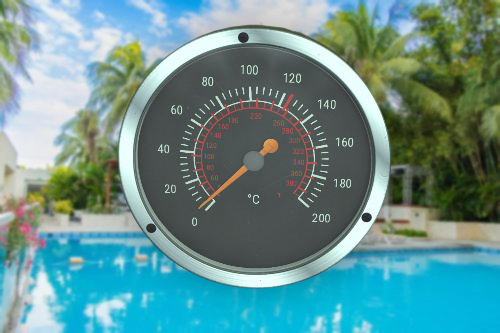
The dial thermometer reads 4 °C
